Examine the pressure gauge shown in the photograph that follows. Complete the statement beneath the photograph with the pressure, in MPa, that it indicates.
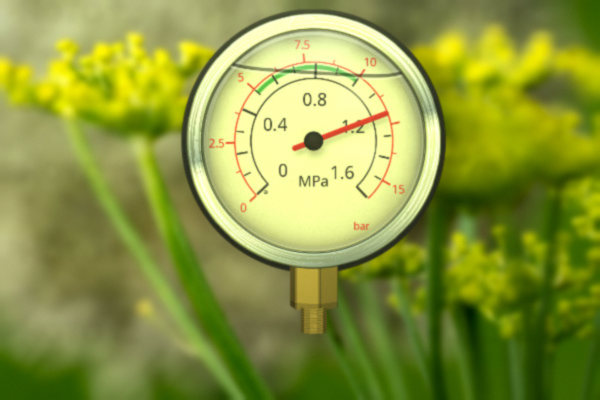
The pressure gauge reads 1.2 MPa
